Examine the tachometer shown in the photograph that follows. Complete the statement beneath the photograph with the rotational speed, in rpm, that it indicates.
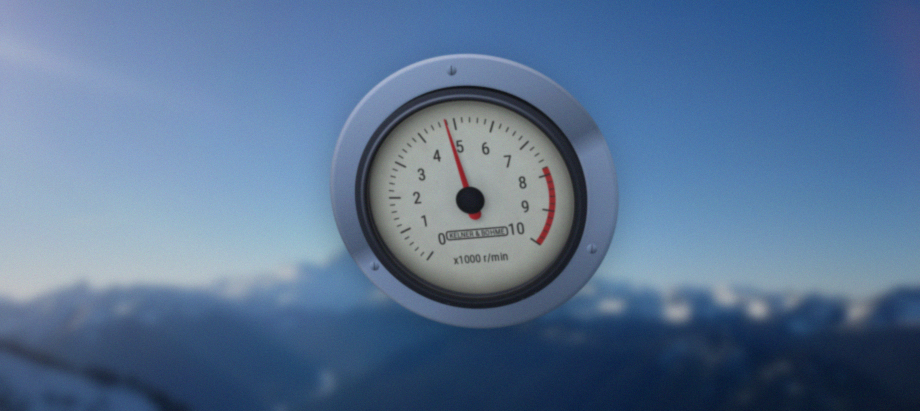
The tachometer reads 4800 rpm
